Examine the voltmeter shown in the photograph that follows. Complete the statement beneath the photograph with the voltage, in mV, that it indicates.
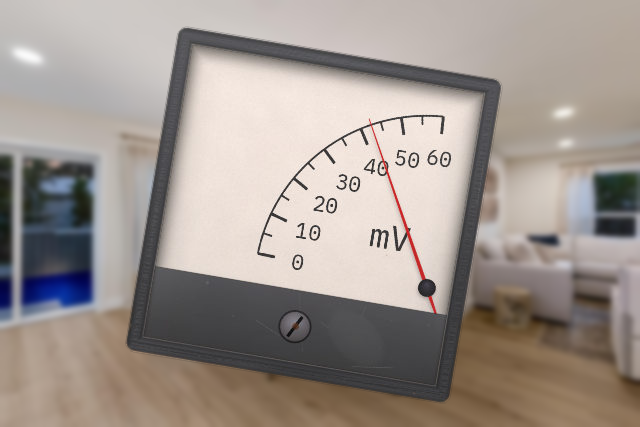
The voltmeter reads 42.5 mV
